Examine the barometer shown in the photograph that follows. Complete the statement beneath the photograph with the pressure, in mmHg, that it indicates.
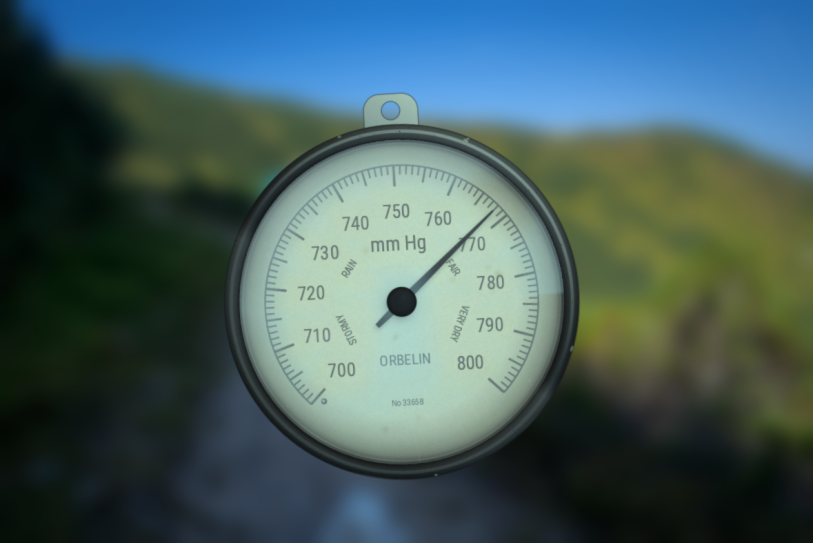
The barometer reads 768 mmHg
